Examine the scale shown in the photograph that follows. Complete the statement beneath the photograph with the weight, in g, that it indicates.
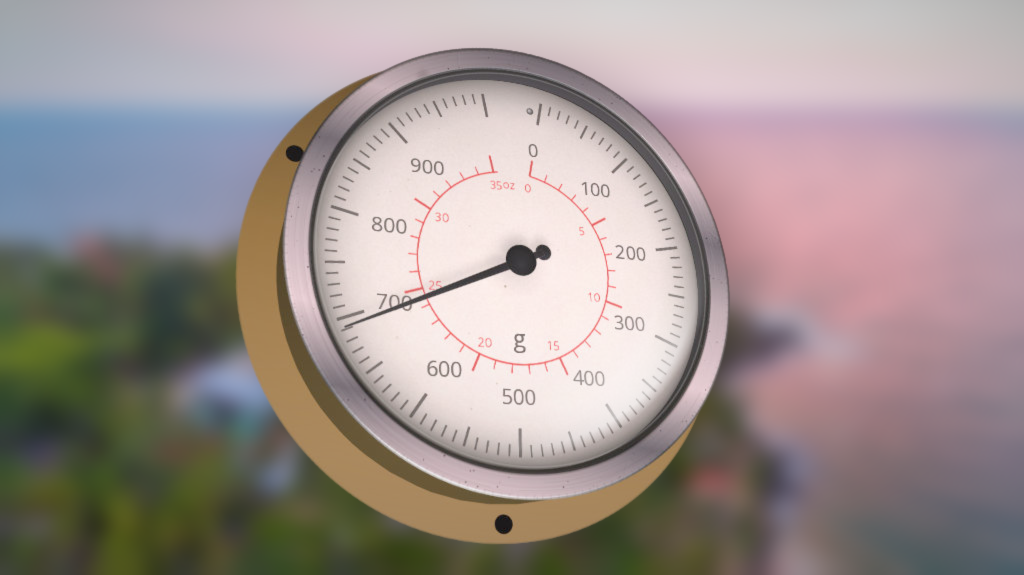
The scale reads 690 g
